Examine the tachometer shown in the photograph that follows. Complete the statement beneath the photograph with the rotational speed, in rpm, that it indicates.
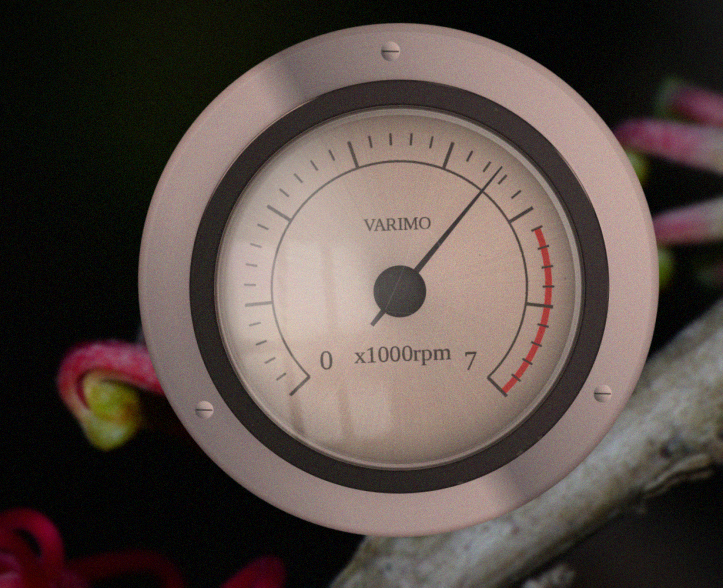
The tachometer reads 4500 rpm
